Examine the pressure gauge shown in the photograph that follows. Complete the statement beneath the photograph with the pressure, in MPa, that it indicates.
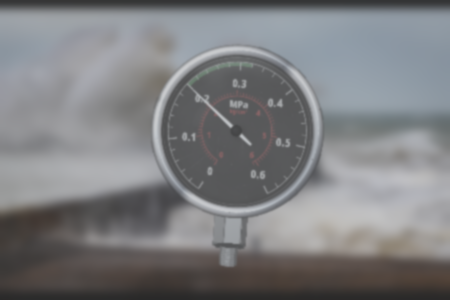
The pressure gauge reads 0.2 MPa
